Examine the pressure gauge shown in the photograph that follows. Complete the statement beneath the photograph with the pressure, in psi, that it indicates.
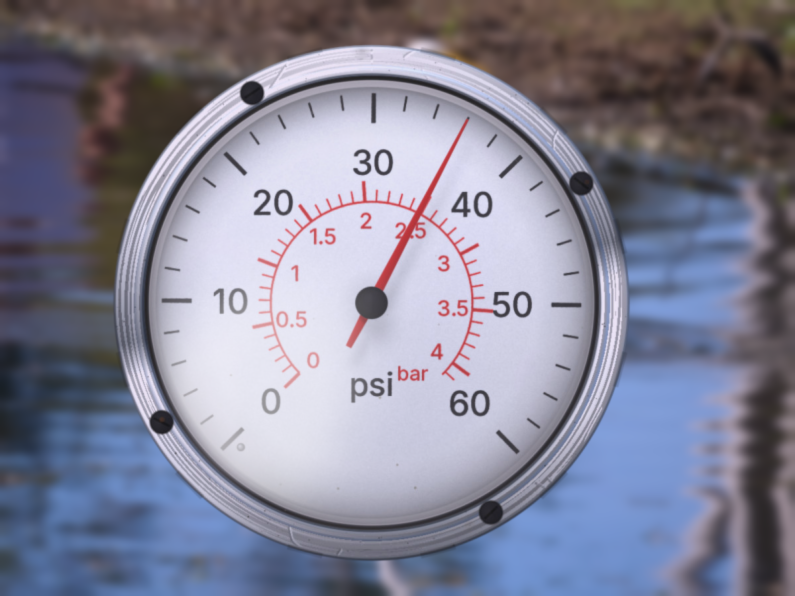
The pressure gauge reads 36 psi
